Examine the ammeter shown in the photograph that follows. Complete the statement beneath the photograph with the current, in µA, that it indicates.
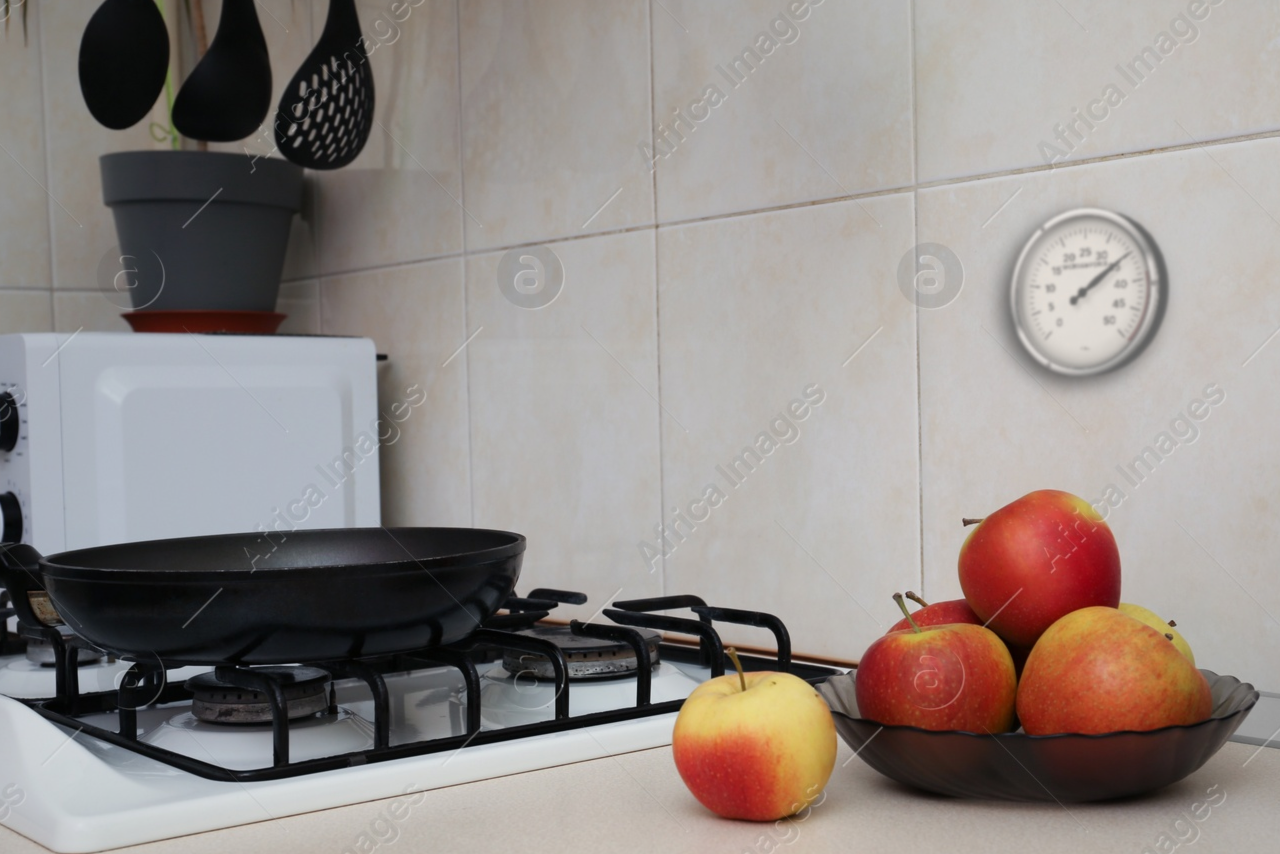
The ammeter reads 35 µA
